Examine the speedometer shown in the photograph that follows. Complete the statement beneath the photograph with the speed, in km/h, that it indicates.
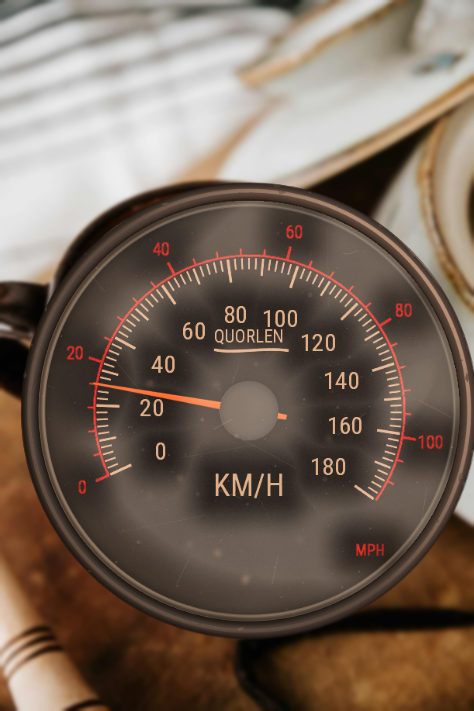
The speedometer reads 26 km/h
